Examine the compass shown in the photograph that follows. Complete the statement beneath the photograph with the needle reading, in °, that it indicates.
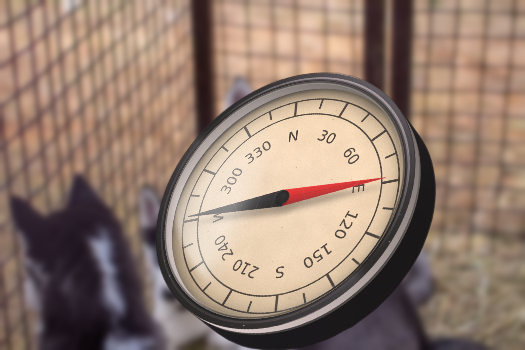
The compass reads 90 °
